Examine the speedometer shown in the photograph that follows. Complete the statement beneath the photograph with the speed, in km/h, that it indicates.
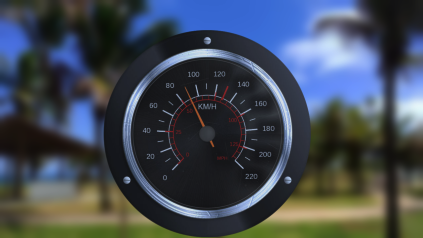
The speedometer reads 90 km/h
